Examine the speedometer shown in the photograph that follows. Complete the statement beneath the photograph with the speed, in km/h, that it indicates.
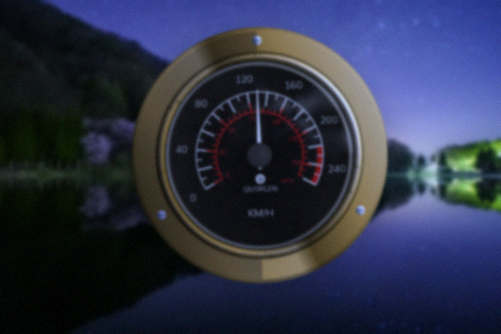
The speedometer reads 130 km/h
